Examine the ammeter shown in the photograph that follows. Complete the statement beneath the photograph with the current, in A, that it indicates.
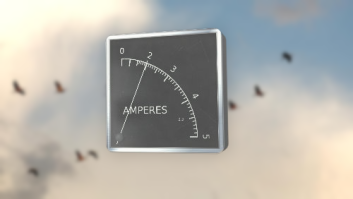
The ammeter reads 2 A
